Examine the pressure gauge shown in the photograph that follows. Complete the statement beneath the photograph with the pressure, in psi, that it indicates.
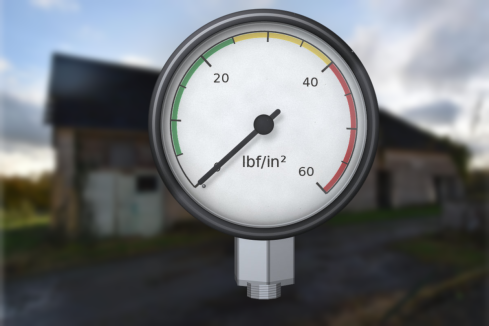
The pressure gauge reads 0 psi
